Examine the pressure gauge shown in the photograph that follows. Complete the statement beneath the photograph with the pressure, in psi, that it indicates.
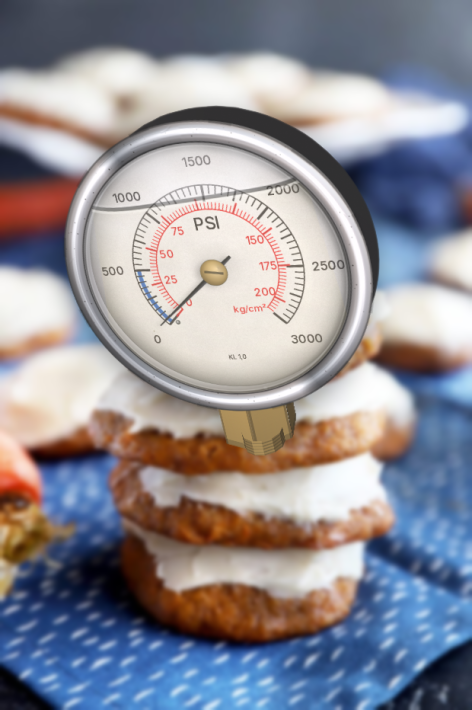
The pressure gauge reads 50 psi
